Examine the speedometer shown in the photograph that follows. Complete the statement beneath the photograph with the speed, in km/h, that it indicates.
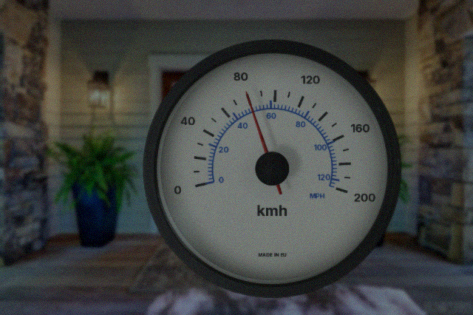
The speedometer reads 80 km/h
